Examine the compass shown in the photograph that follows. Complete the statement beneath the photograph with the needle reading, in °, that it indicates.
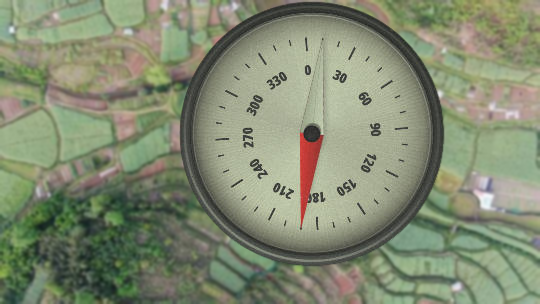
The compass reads 190 °
